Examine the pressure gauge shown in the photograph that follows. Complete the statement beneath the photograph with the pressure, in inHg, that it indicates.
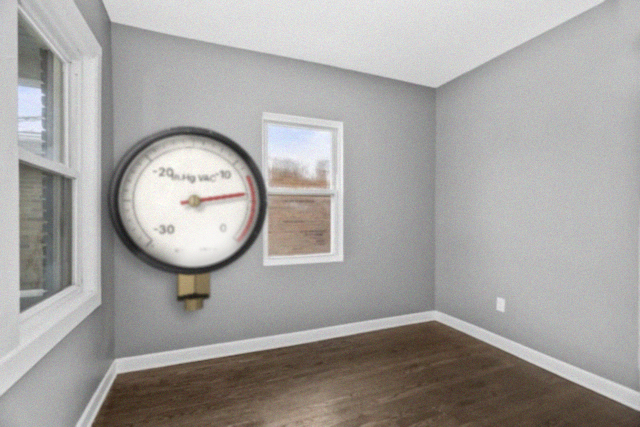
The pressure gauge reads -6 inHg
